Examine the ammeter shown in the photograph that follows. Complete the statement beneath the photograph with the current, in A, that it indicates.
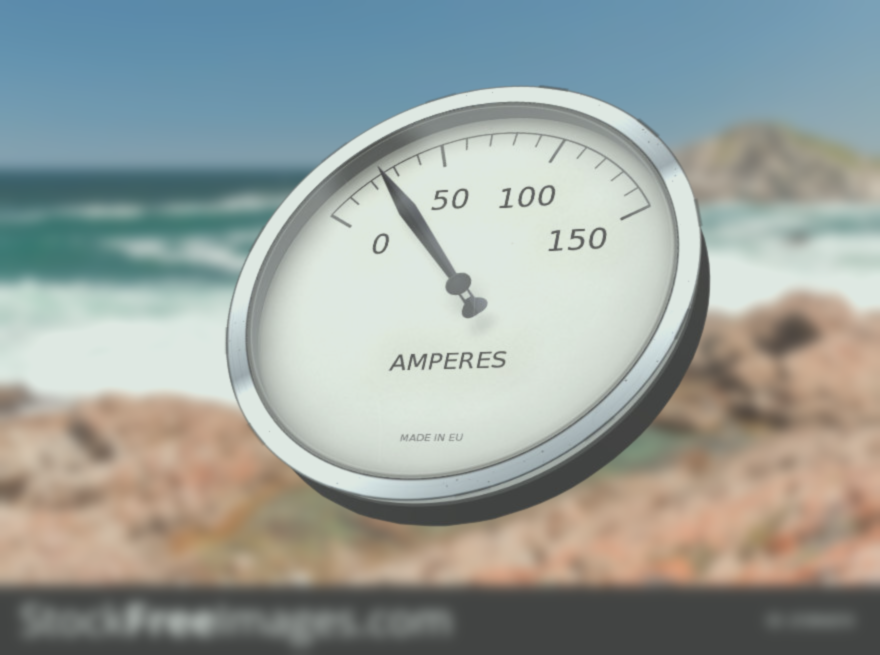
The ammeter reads 25 A
